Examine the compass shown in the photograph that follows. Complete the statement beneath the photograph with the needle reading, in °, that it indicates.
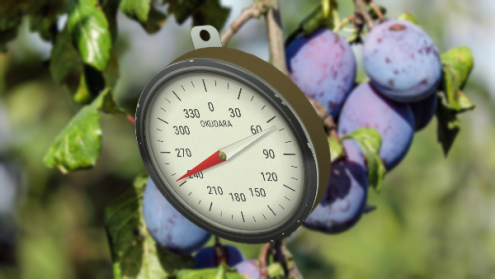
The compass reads 245 °
